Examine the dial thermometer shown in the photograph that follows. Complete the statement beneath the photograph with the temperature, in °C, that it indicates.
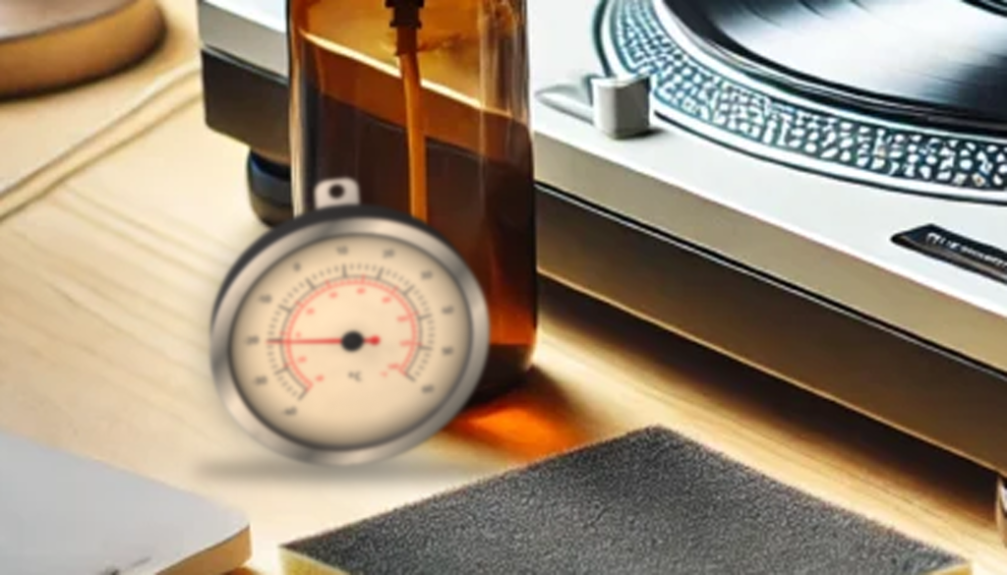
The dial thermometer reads -20 °C
